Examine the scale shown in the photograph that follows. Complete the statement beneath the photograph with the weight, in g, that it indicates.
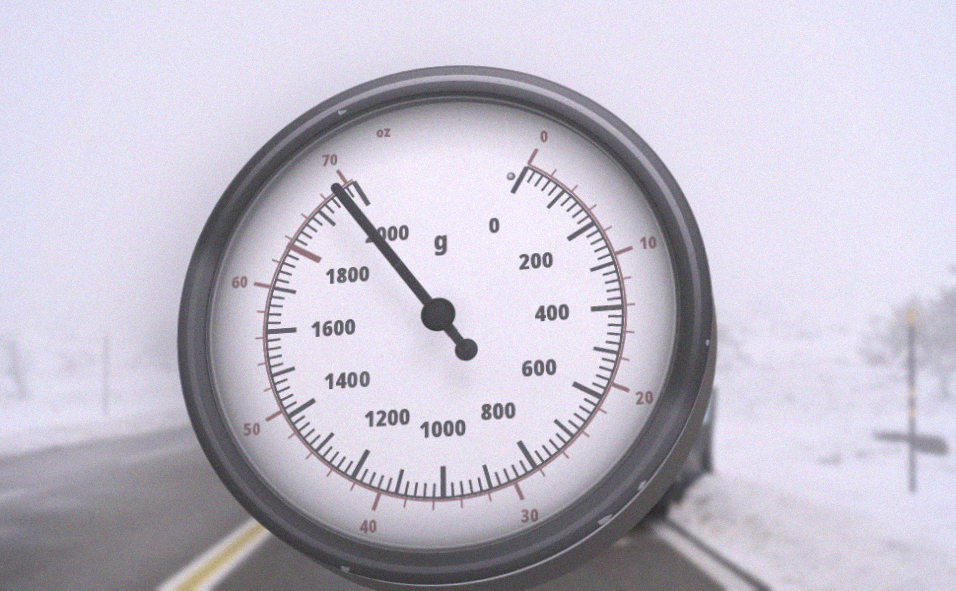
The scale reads 1960 g
